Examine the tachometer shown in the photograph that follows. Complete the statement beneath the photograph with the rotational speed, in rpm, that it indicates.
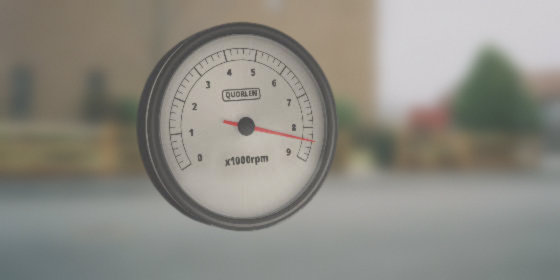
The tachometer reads 8400 rpm
